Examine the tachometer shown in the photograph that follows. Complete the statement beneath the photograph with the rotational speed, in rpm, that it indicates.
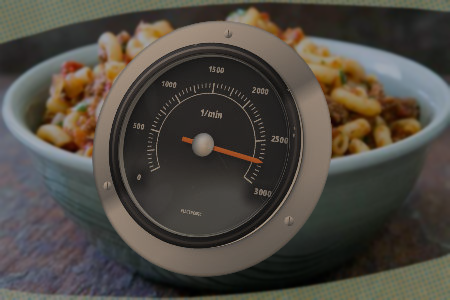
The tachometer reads 2750 rpm
